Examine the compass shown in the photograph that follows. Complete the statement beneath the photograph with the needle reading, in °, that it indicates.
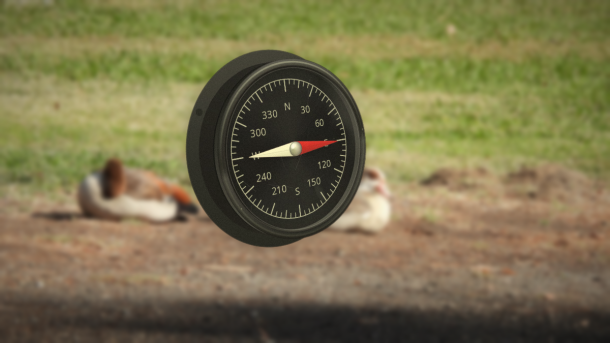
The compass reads 90 °
